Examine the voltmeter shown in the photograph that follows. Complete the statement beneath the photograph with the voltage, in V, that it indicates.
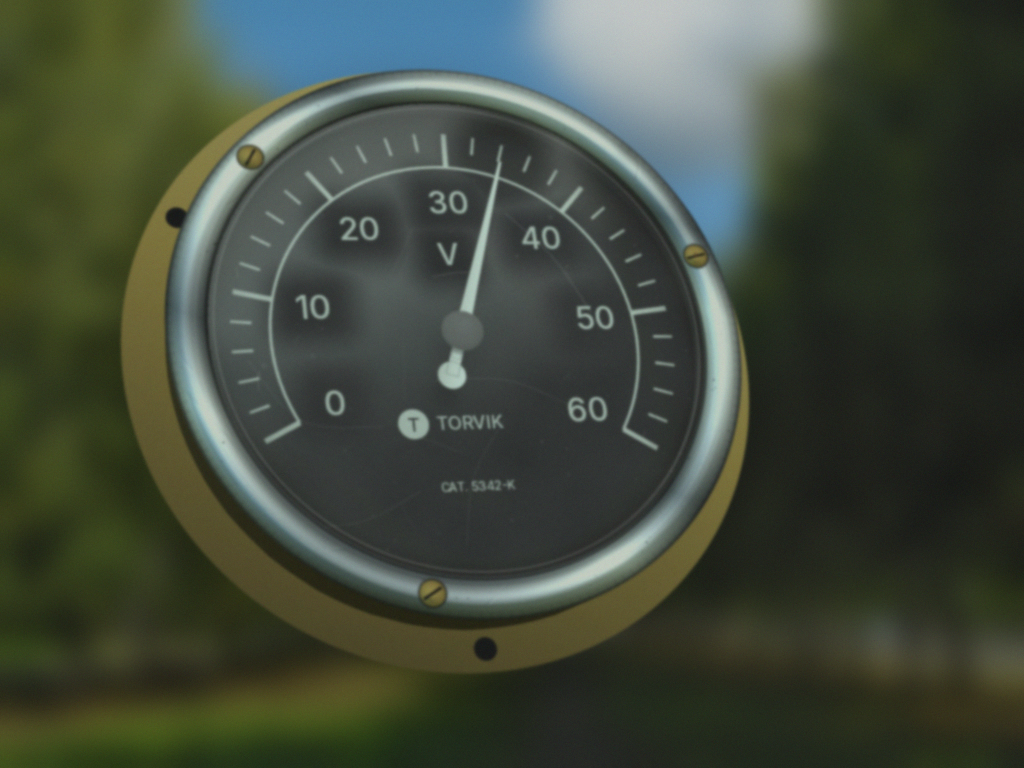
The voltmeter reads 34 V
